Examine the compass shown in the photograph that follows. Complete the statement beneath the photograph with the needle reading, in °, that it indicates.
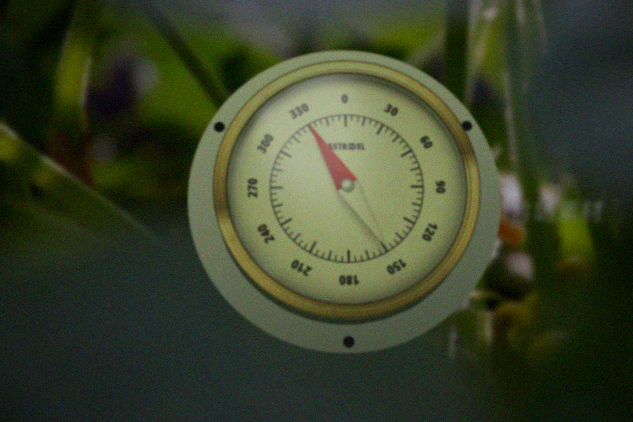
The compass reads 330 °
